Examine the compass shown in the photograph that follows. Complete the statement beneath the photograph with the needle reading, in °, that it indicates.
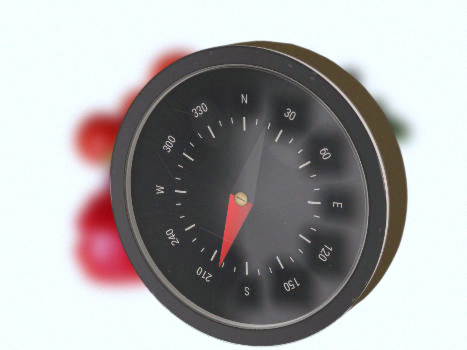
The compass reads 200 °
